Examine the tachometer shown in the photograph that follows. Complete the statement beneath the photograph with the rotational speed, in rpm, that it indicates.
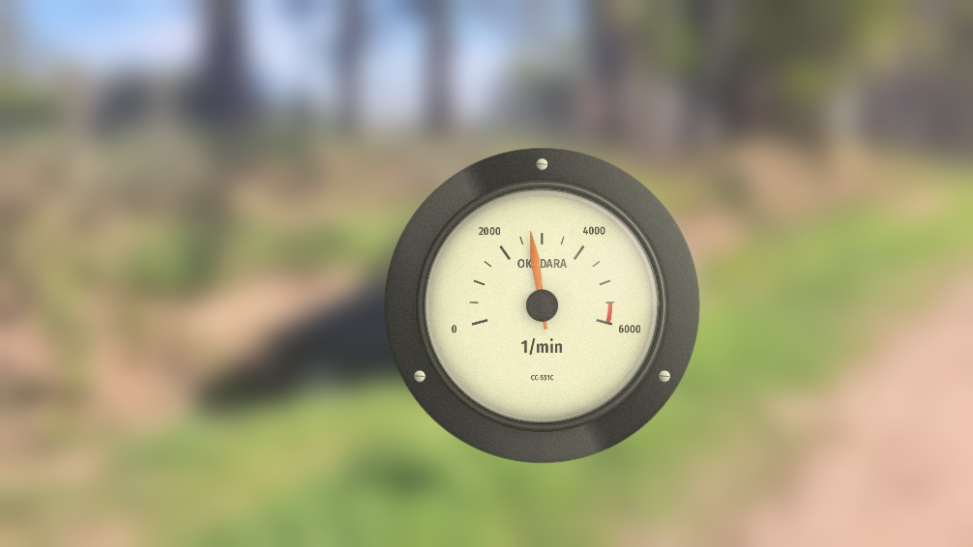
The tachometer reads 2750 rpm
